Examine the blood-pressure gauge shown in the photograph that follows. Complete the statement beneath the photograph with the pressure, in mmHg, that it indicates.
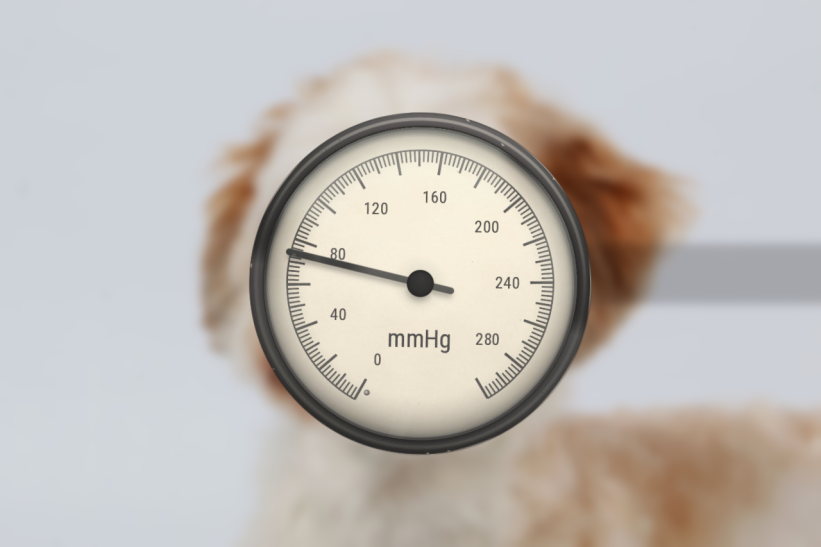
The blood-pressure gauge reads 74 mmHg
